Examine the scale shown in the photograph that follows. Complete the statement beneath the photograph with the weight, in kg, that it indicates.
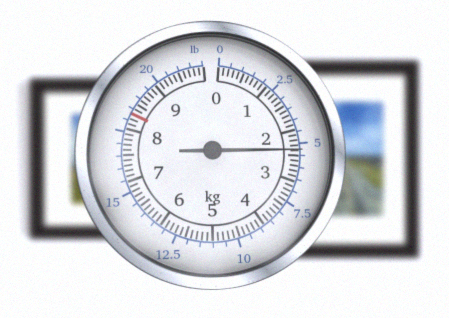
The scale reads 2.4 kg
